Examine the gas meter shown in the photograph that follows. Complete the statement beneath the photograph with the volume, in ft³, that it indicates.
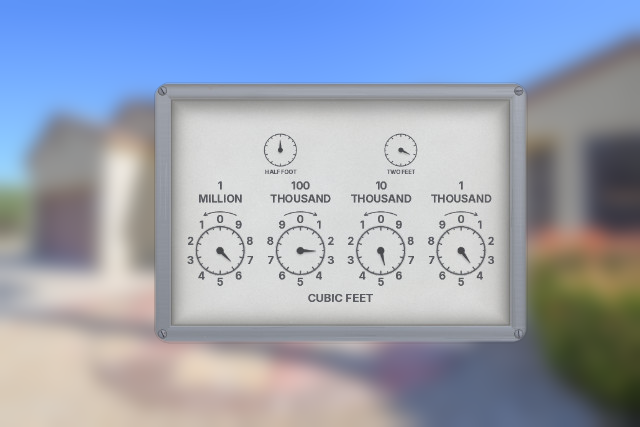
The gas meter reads 625400 ft³
